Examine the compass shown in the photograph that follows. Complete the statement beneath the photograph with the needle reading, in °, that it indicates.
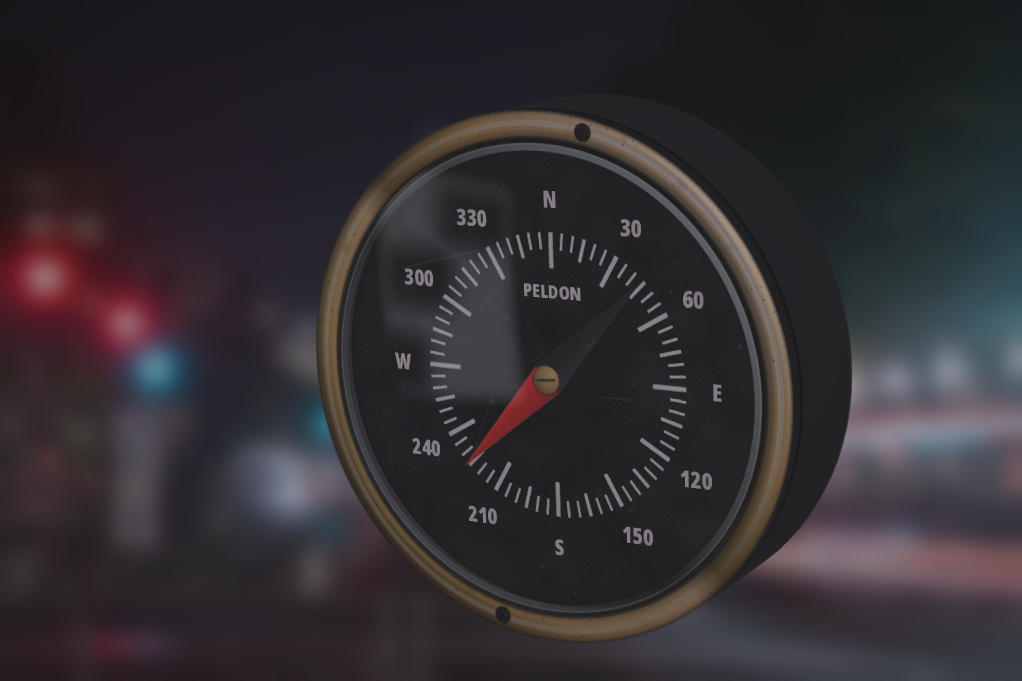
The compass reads 225 °
